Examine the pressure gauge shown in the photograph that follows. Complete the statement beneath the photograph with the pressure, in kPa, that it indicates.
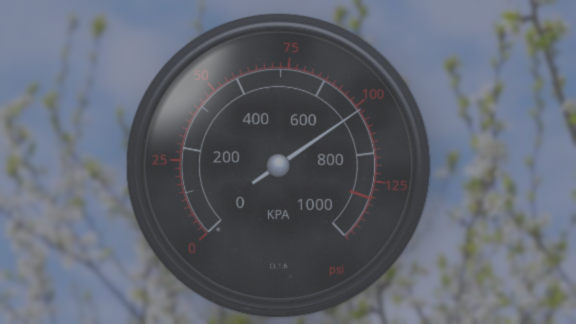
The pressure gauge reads 700 kPa
